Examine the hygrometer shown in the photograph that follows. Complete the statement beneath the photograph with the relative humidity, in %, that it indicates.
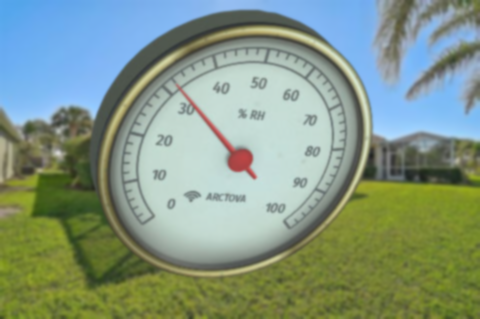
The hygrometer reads 32 %
